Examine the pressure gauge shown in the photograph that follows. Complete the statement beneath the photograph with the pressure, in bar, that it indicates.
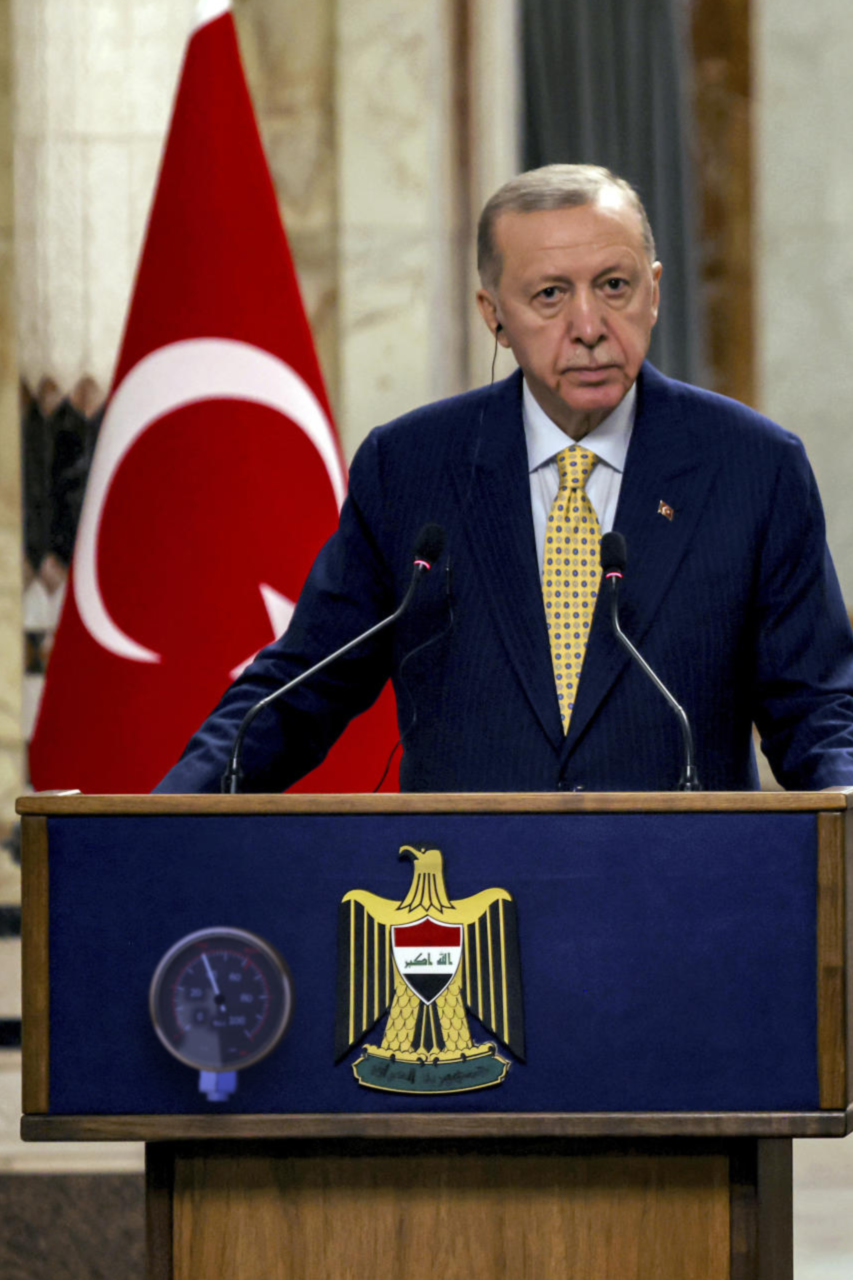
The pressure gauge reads 40 bar
